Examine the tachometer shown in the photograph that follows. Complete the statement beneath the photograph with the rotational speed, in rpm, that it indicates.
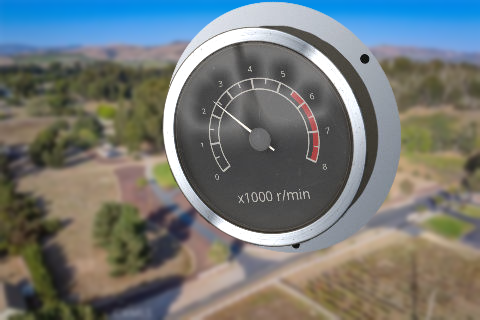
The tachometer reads 2500 rpm
